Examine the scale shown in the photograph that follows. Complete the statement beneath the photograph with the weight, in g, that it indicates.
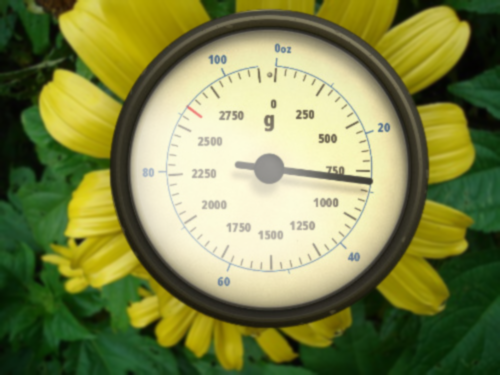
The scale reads 800 g
